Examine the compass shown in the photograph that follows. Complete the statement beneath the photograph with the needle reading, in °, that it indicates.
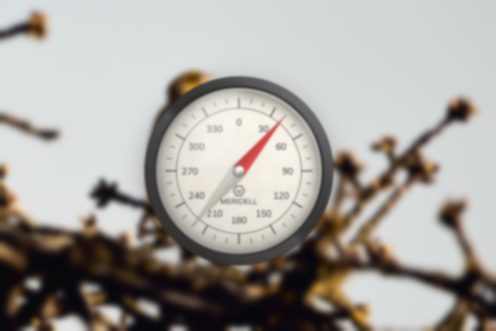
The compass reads 40 °
